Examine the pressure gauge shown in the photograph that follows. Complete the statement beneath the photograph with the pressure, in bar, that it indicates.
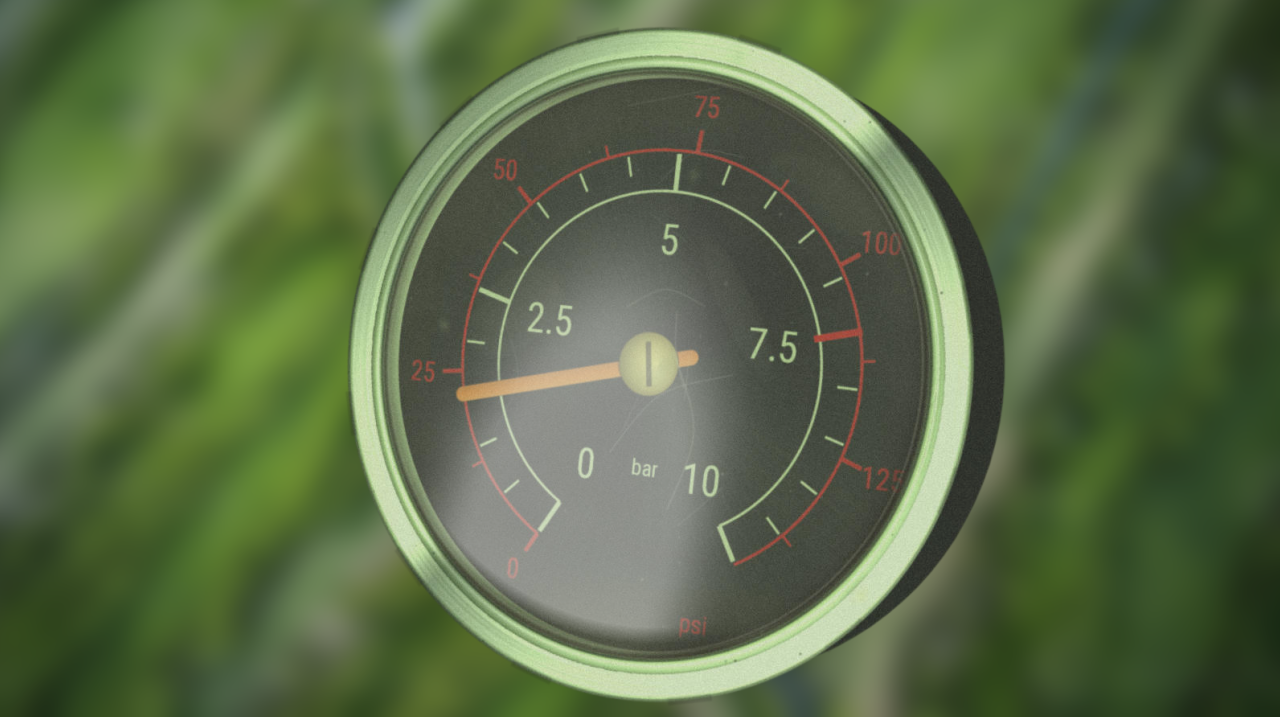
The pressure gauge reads 1.5 bar
